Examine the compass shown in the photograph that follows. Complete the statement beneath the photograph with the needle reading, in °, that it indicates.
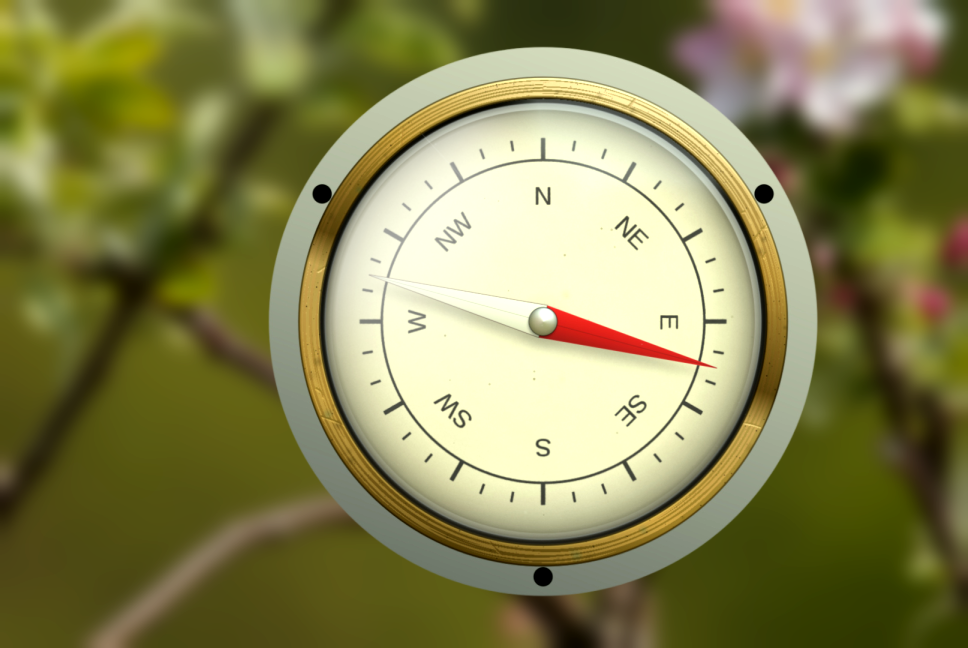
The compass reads 105 °
